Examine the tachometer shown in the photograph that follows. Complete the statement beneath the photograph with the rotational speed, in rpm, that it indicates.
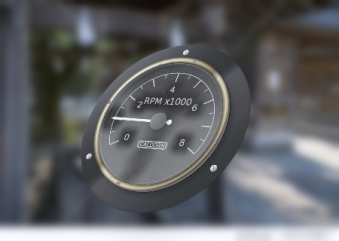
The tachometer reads 1000 rpm
